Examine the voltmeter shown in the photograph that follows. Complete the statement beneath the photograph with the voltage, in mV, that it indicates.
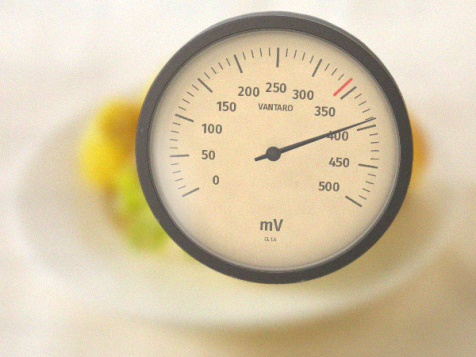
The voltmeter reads 390 mV
